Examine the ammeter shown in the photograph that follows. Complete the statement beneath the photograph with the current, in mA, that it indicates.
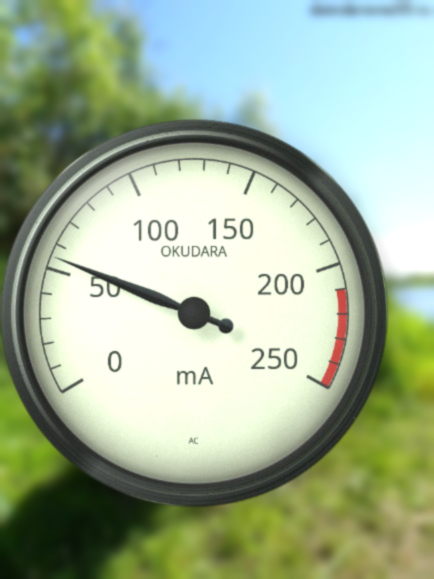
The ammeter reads 55 mA
